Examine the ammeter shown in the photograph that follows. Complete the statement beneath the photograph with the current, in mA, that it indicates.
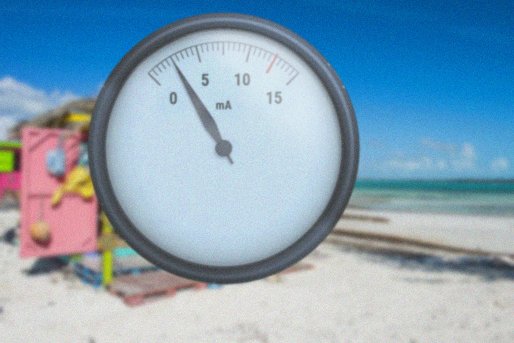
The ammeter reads 2.5 mA
